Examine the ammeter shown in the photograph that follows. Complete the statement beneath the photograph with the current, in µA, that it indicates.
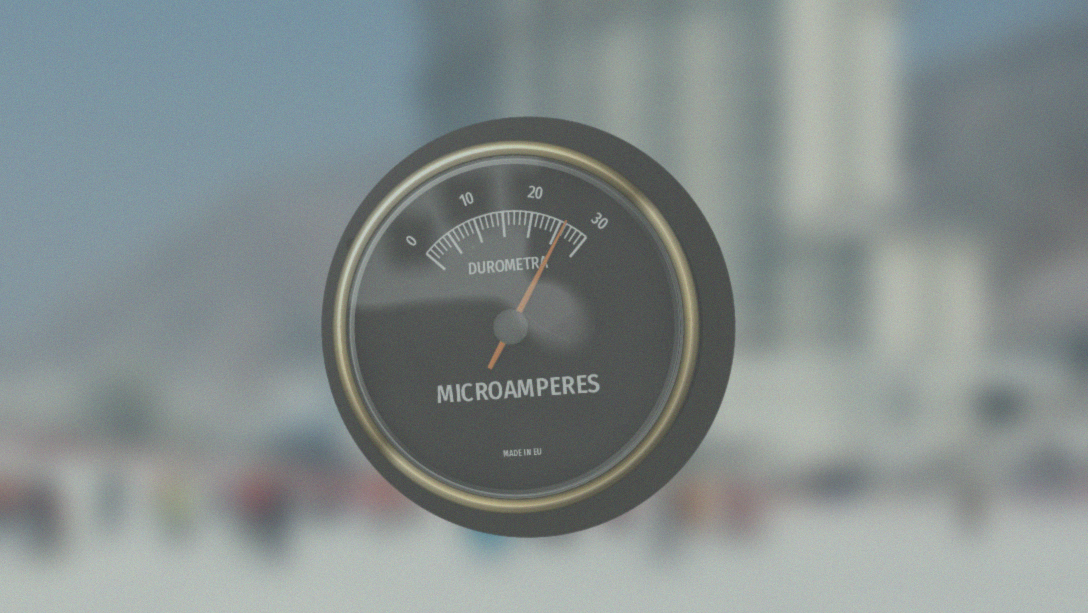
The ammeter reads 26 µA
